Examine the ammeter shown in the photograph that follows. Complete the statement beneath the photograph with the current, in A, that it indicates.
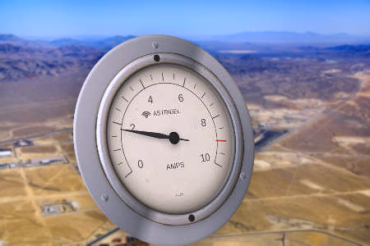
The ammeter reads 1.75 A
